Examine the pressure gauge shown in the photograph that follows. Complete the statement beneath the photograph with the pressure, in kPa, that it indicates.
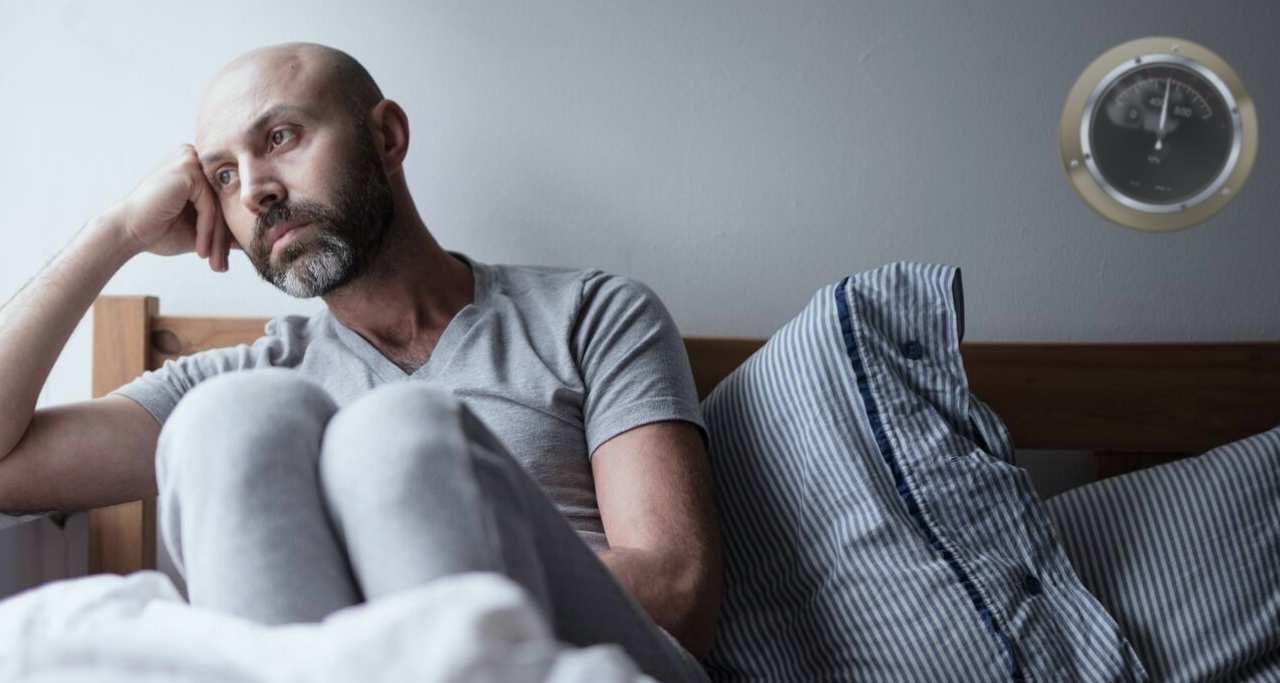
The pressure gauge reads 500 kPa
